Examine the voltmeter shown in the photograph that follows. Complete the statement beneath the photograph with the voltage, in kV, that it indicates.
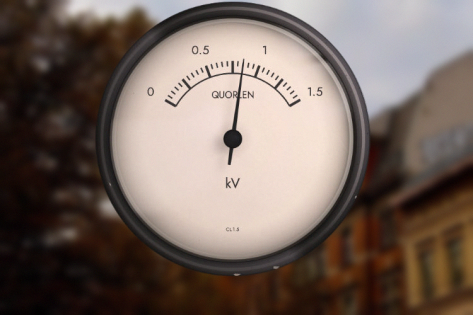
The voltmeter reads 0.85 kV
